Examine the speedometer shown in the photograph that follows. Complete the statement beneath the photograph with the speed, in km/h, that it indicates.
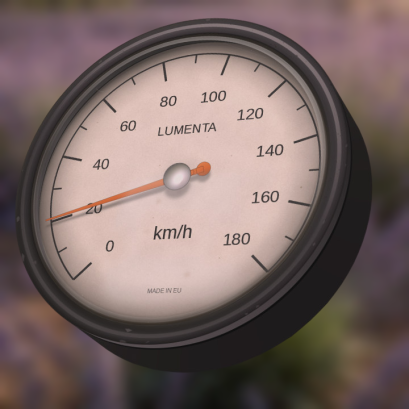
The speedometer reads 20 km/h
